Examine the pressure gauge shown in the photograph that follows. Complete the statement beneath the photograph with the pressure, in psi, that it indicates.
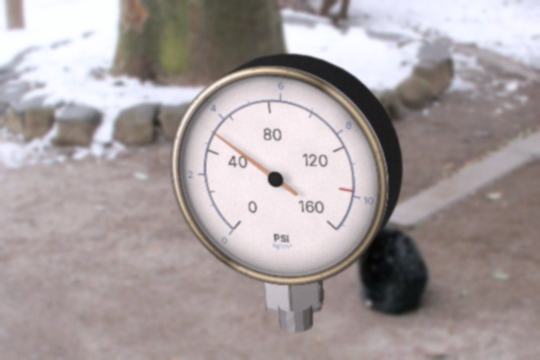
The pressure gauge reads 50 psi
